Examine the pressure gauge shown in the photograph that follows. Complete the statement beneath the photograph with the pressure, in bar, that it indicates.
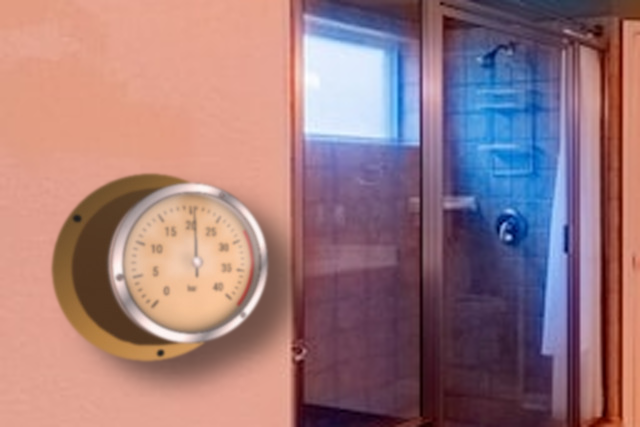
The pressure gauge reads 20 bar
